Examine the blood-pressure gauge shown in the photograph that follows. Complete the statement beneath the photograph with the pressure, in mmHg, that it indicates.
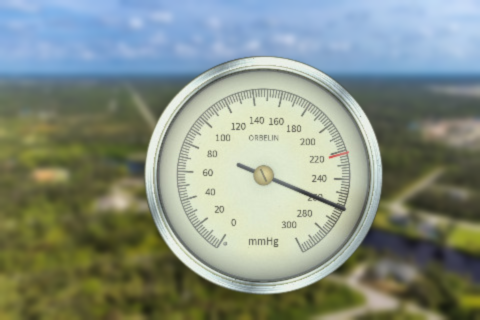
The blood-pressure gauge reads 260 mmHg
